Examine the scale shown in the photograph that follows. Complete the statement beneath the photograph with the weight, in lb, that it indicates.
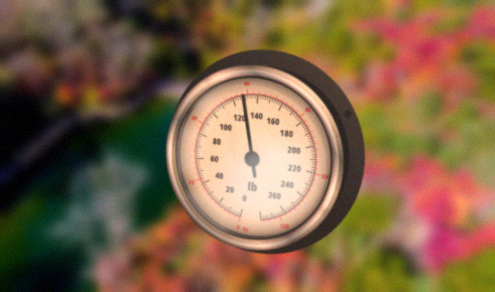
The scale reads 130 lb
